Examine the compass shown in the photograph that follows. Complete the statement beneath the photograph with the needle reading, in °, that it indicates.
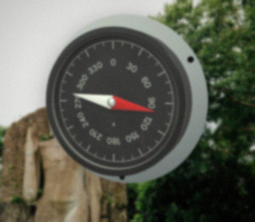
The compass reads 100 °
